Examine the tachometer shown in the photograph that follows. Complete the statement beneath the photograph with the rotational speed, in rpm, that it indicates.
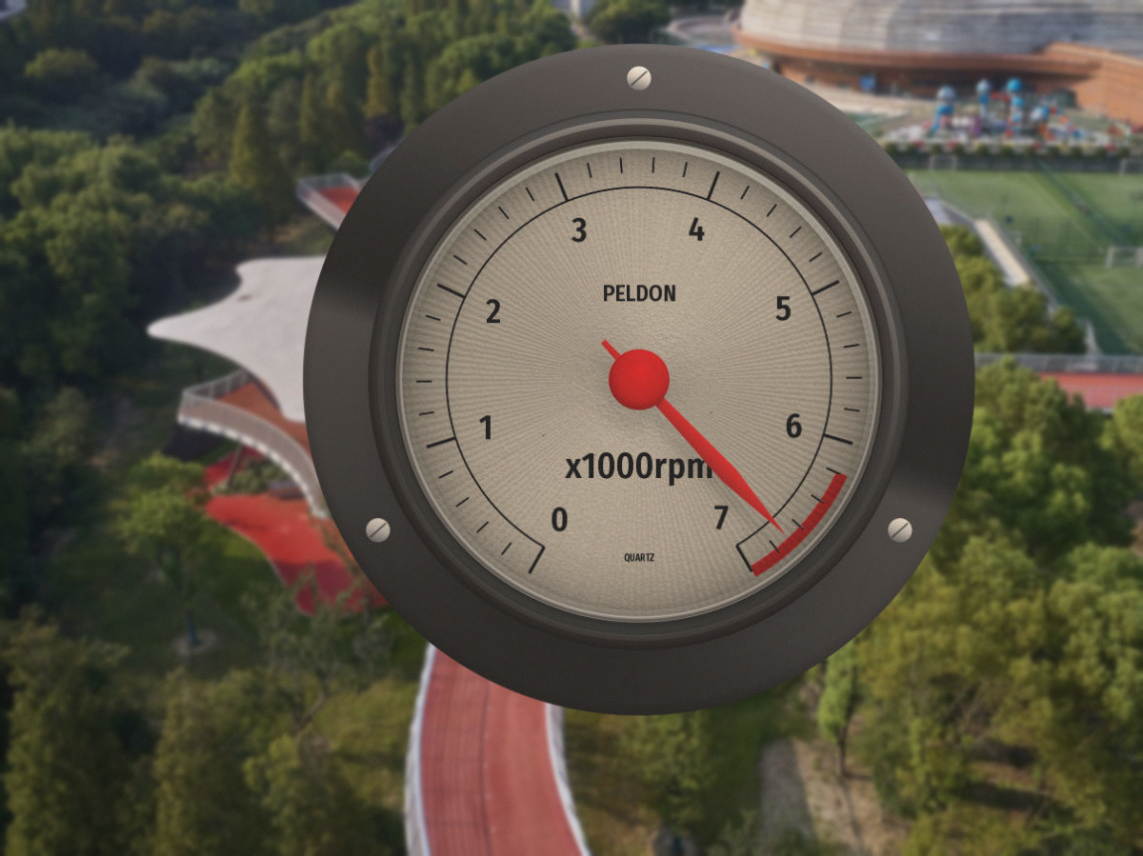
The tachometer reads 6700 rpm
